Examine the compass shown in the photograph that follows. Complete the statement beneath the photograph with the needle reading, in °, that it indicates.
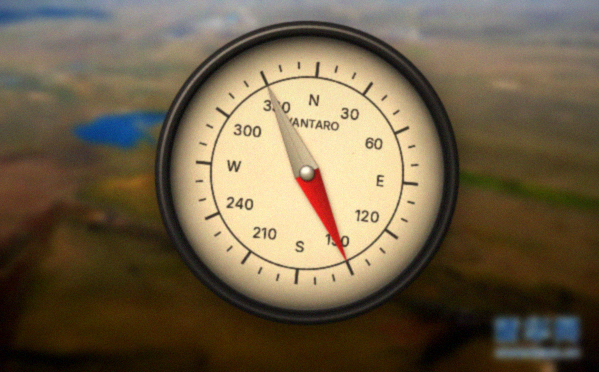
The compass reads 150 °
